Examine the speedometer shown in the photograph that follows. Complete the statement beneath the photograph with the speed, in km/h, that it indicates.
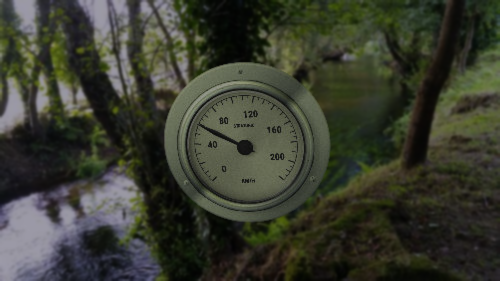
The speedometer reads 60 km/h
